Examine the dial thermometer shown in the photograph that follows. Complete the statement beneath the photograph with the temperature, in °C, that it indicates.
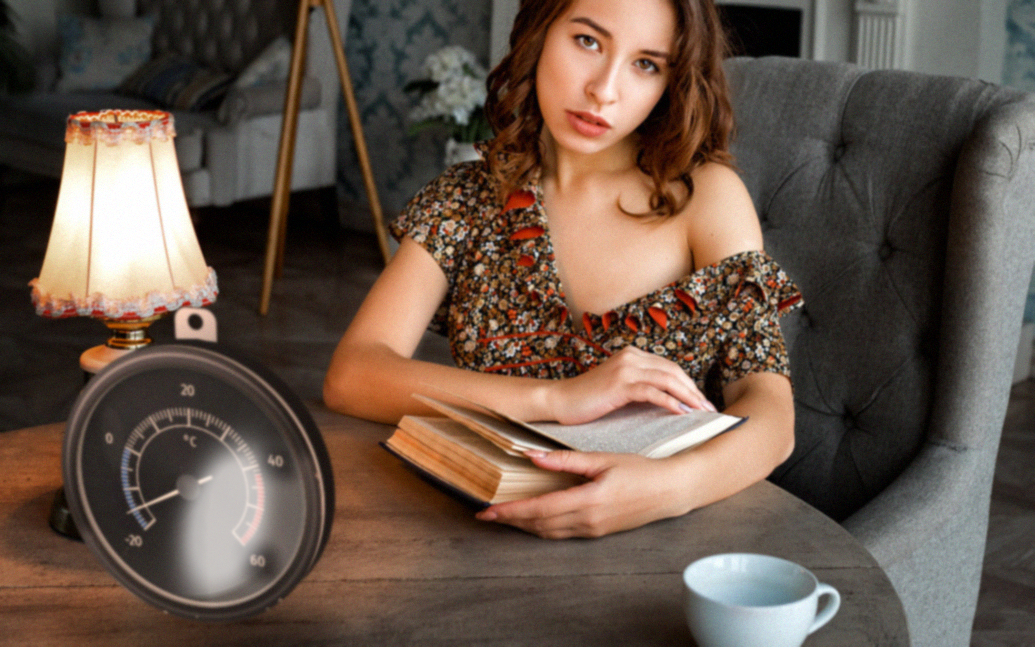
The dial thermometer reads -15 °C
